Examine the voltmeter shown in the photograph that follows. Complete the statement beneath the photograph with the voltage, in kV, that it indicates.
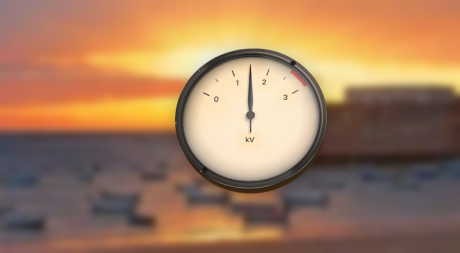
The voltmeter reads 1.5 kV
